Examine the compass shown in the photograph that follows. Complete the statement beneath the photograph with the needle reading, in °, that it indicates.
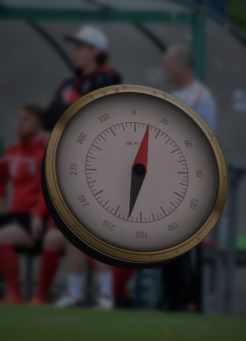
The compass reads 15 °
